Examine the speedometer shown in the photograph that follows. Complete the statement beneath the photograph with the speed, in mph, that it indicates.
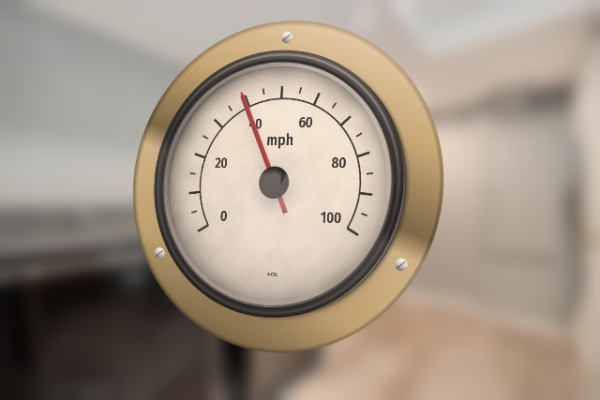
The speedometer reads 40 mph
